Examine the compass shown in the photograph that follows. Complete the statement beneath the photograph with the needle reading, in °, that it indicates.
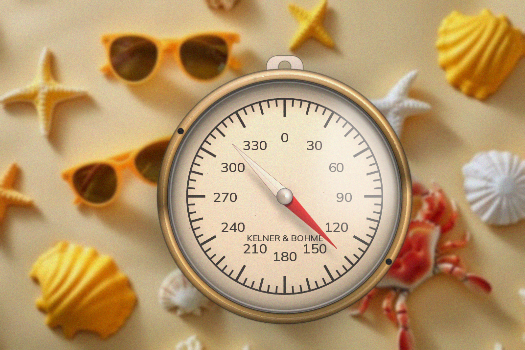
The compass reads 135 °
